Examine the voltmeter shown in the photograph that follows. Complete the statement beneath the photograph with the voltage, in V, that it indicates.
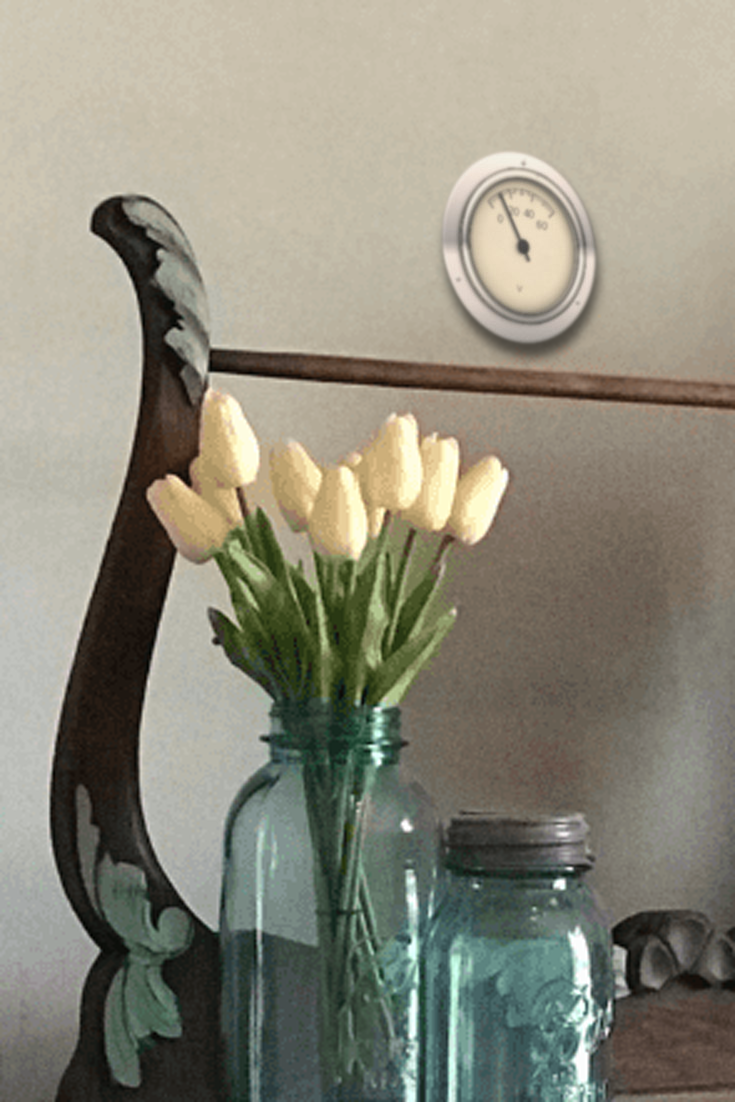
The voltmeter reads 10 V
